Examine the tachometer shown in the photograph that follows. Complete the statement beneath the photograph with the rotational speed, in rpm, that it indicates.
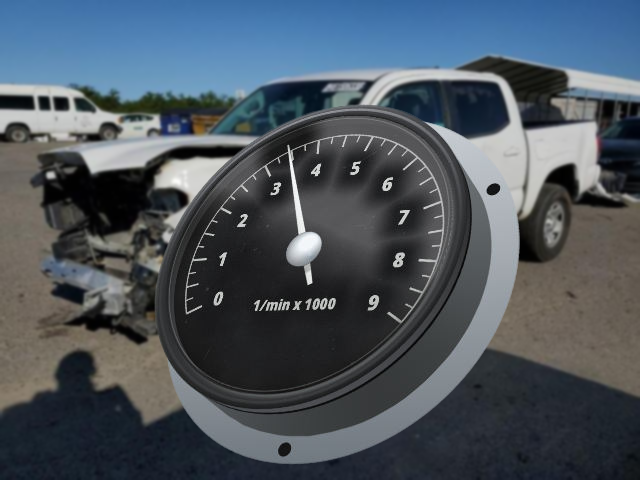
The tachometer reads 3500 rpm
